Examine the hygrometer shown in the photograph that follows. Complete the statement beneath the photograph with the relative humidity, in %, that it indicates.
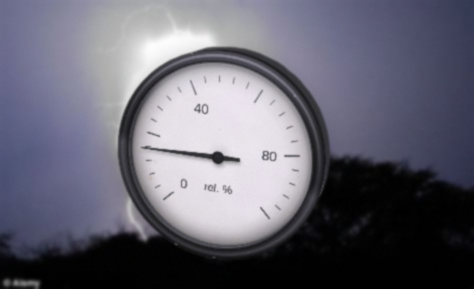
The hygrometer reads 16 %
